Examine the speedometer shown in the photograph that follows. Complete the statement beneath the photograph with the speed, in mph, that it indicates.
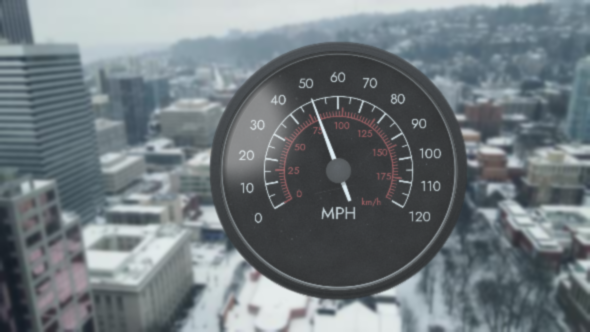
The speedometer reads 50 mph
